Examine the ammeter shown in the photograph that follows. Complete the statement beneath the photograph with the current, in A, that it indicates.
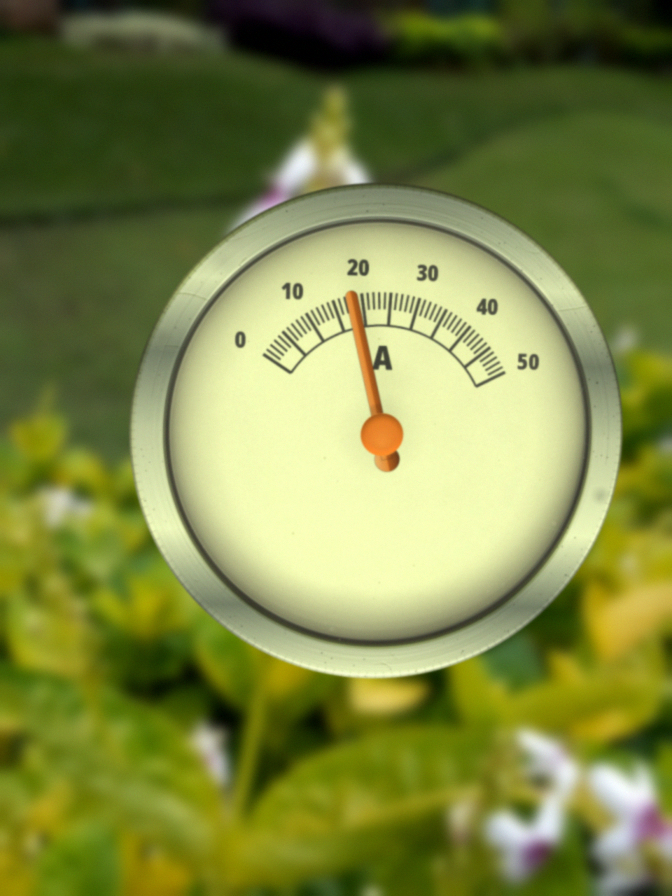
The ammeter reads 18 A
